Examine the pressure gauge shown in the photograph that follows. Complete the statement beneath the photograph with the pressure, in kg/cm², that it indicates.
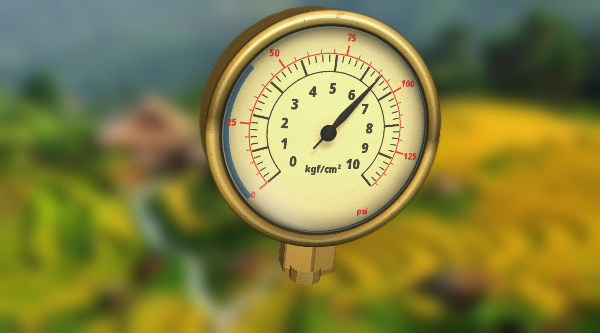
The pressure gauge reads 6.4 kg/cm²
